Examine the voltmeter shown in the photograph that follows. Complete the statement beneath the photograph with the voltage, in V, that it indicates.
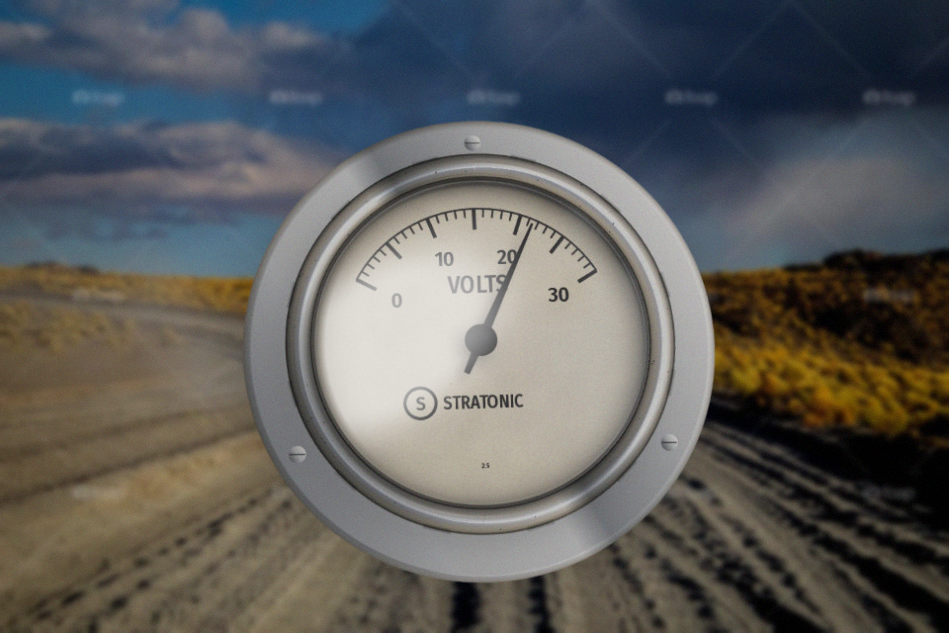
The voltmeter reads 21.5 V
